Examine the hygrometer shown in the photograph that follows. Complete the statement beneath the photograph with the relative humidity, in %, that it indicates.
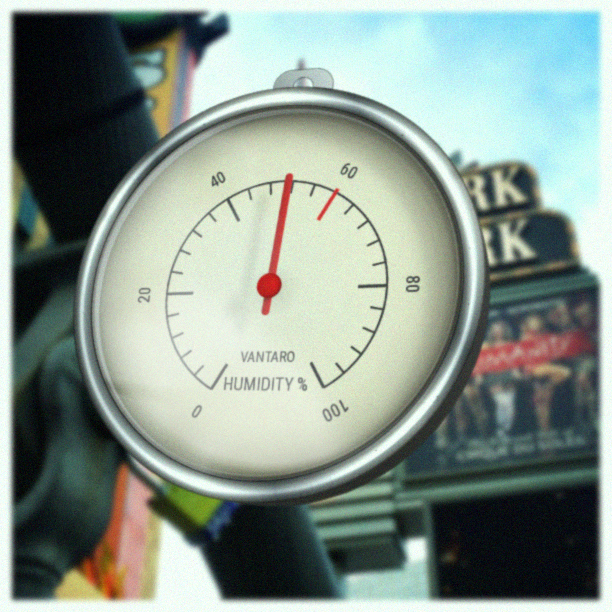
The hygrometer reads 52 %
